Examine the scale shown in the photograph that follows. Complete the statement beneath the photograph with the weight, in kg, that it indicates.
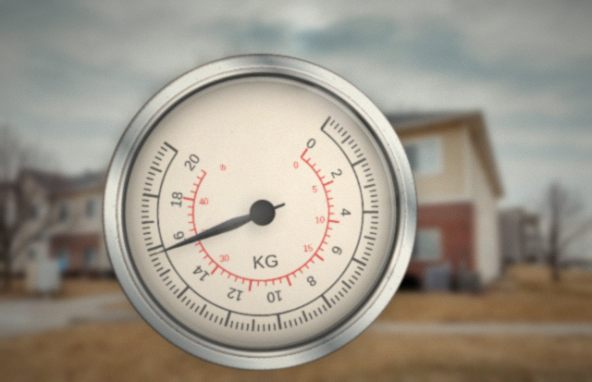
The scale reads 15.8 kg
